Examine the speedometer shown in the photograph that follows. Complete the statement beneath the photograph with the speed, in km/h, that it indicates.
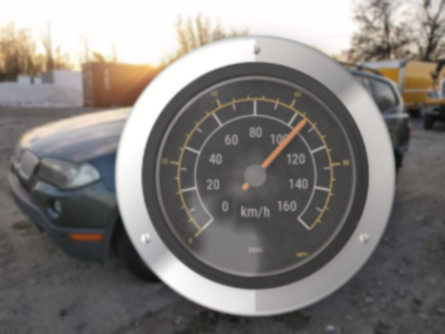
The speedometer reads 105 km/h
